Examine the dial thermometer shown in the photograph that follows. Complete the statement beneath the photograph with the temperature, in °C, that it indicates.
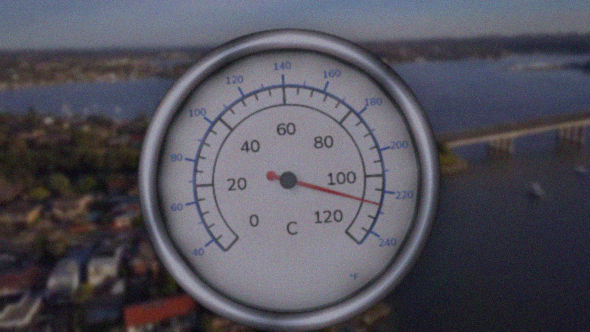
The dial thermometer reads 108 °C
